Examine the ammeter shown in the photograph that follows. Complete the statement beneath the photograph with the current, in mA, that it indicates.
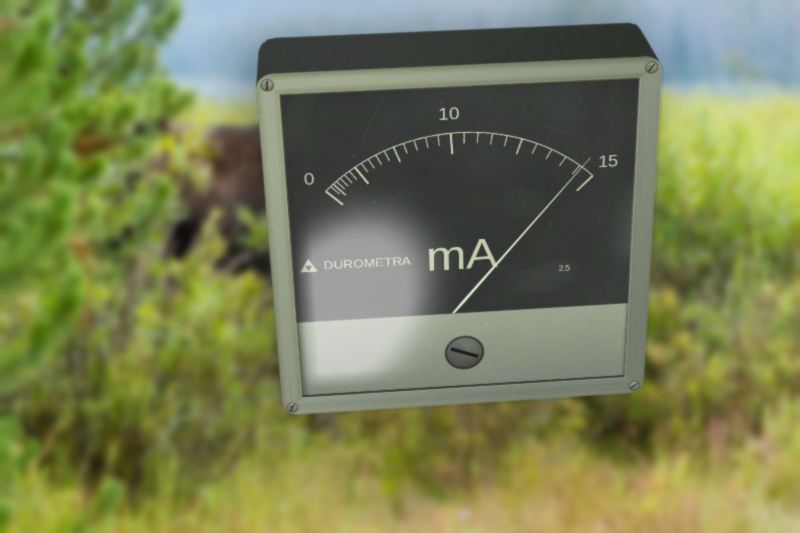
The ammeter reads 14.5 mA
